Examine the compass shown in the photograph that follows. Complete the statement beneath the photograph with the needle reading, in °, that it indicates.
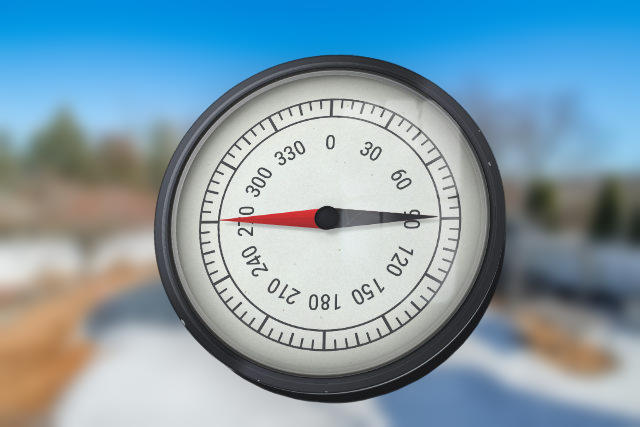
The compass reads 270 °
